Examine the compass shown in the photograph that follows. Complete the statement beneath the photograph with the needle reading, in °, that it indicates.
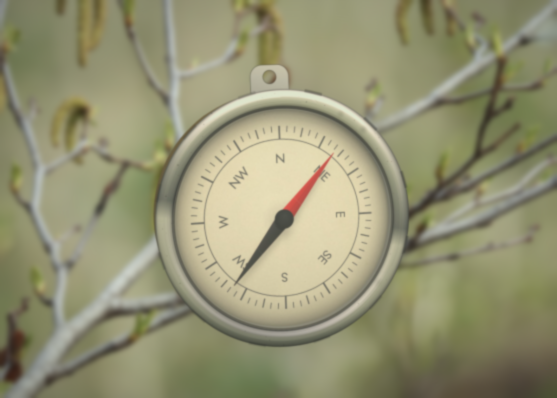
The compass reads 40 °
